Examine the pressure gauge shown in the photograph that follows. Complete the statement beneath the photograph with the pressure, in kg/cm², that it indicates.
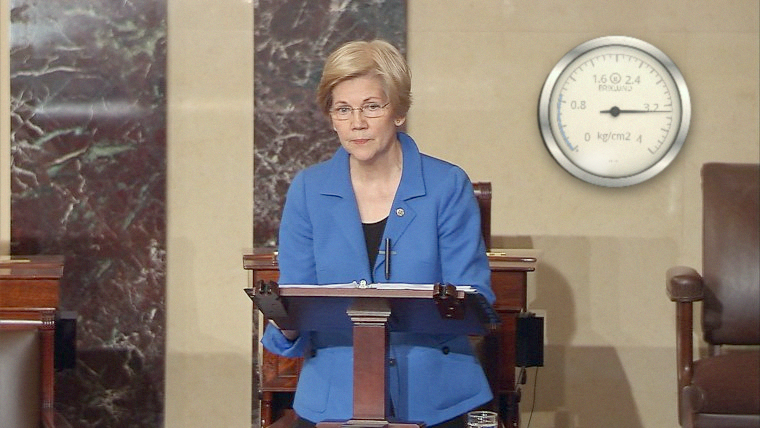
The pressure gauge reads 3.3 kg/cm²
